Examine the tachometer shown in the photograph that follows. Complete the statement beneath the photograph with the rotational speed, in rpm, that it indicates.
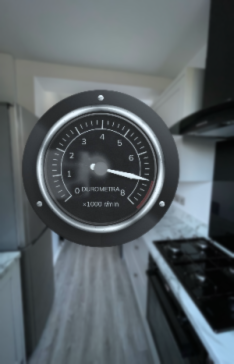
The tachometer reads 7000 rpm
